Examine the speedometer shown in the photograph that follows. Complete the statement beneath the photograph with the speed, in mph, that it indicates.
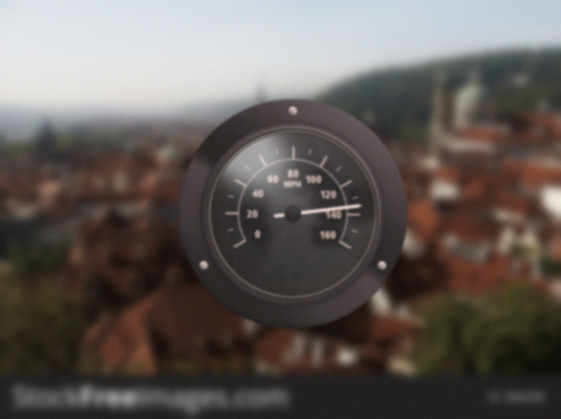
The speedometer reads 135 mph
